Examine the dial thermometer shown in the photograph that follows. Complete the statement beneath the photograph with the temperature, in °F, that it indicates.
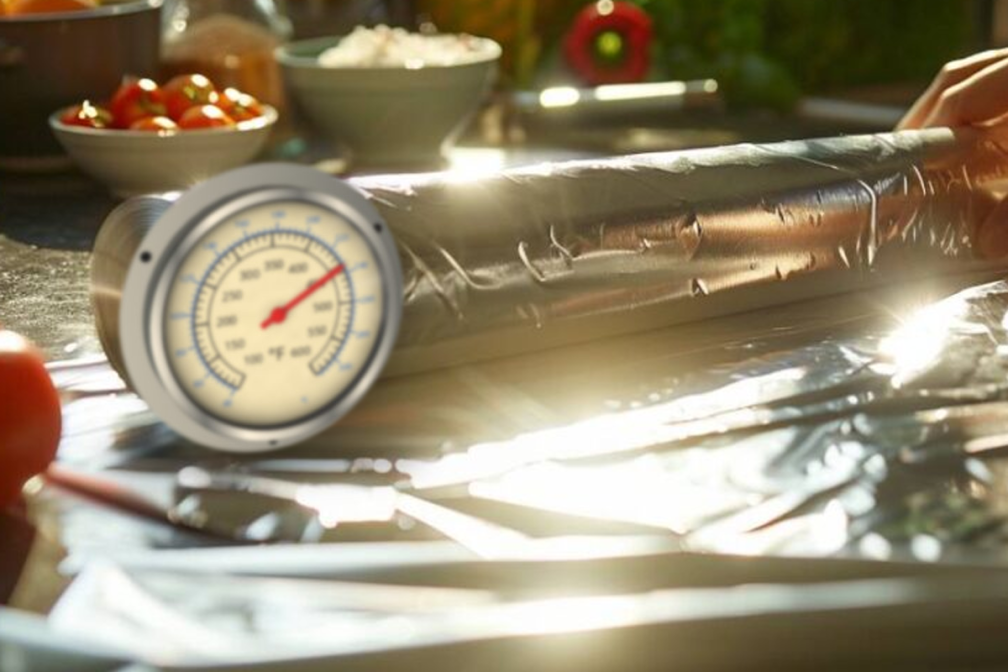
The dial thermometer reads 450 °F
